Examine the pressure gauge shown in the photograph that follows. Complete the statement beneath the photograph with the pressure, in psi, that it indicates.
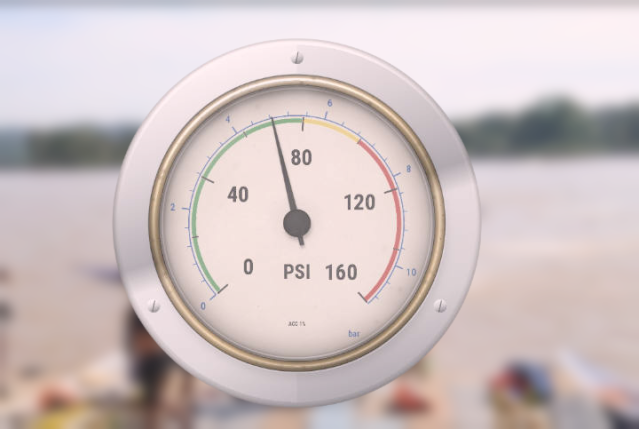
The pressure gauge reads 70 psi
